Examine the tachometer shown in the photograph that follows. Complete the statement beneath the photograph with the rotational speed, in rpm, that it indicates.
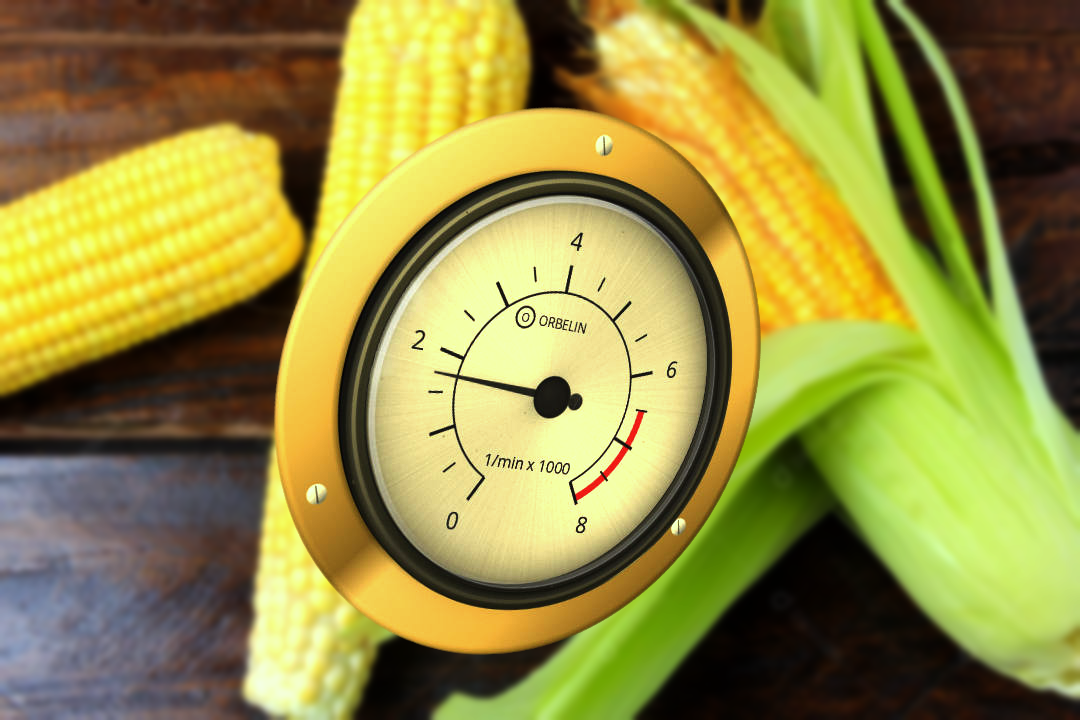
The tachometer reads 1750 rpm
